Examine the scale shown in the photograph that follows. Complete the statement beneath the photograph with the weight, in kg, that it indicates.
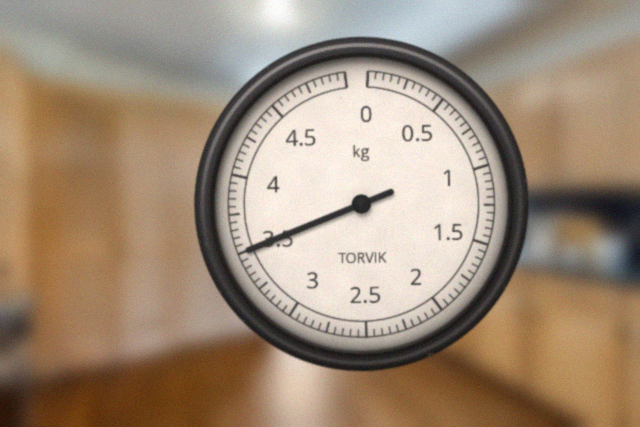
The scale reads 3.5 kg
